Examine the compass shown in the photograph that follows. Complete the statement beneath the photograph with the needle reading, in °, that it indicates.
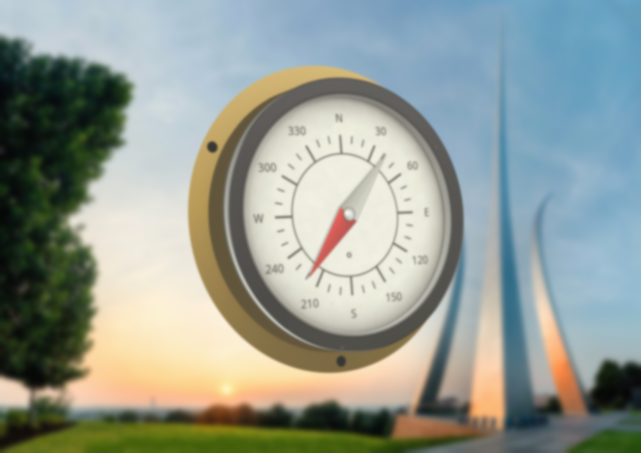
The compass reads 220 °
